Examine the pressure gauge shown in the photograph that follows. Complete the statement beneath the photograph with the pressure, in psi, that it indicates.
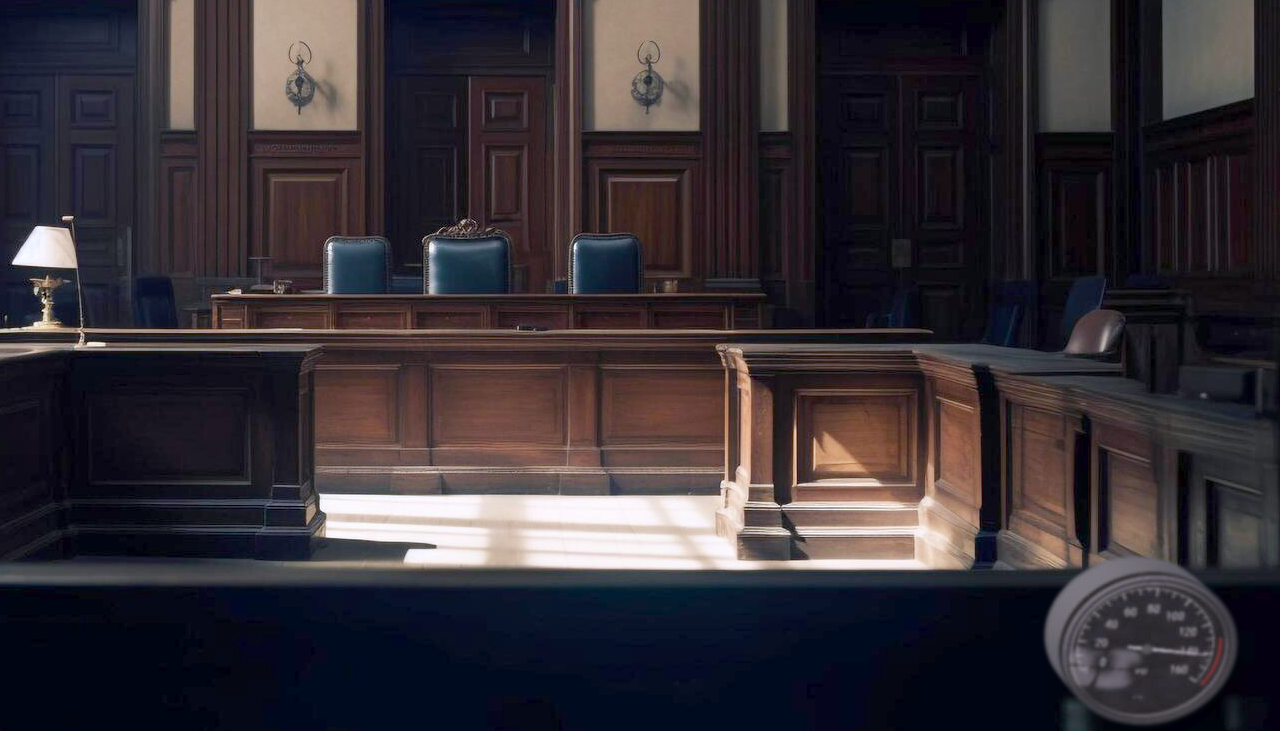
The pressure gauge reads 140 psi
